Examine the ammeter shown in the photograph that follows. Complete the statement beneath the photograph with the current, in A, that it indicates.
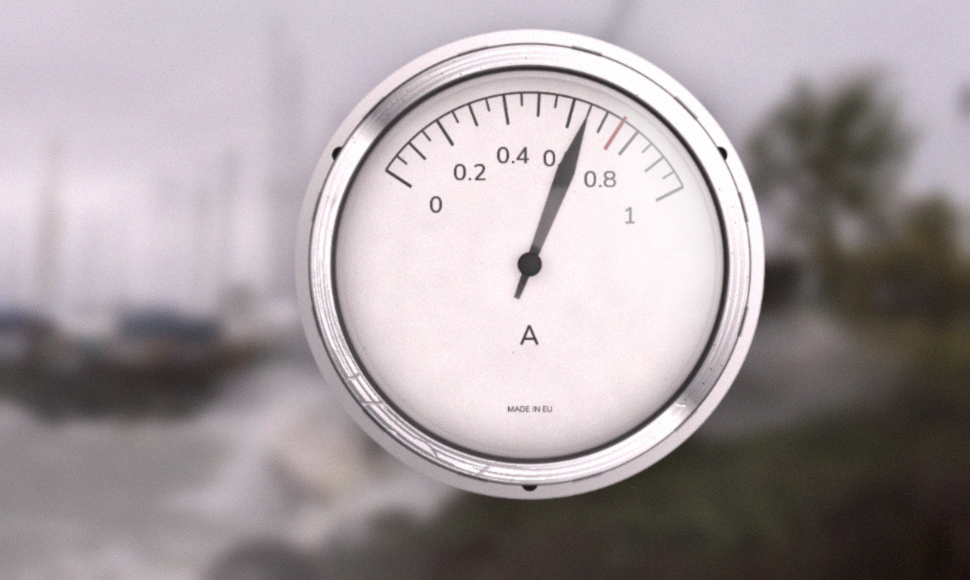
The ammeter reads 0.65 A
